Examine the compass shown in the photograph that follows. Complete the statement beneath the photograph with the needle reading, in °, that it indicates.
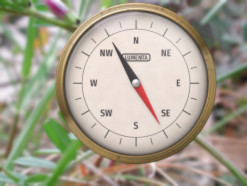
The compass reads 150 °
